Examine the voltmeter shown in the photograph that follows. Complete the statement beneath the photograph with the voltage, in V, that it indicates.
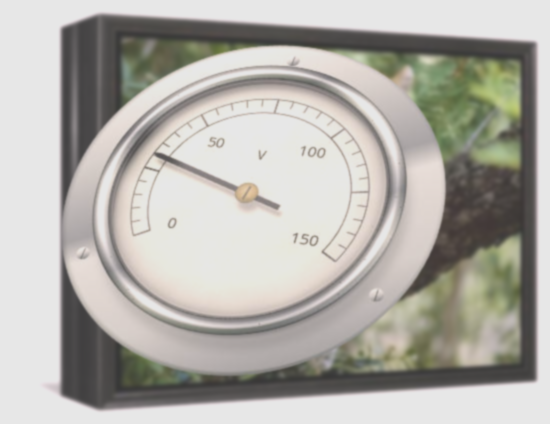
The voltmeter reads 30 V
